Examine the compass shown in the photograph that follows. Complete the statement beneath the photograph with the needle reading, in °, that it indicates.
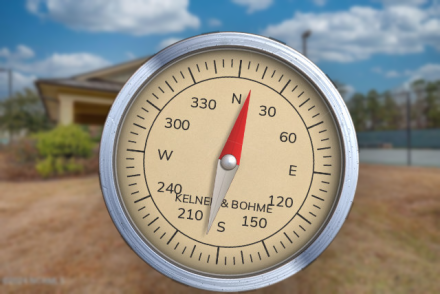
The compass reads 10 °
